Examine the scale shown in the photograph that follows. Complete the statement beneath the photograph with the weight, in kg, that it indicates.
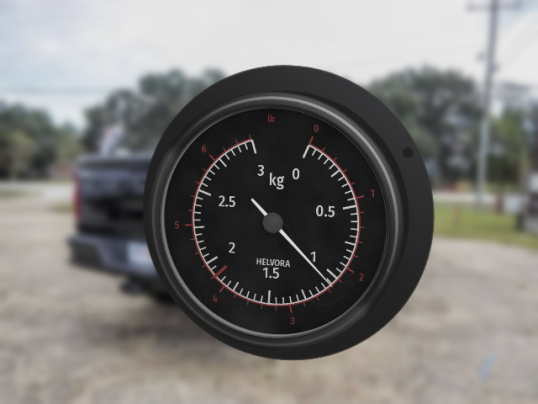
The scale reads 1.05 kg
